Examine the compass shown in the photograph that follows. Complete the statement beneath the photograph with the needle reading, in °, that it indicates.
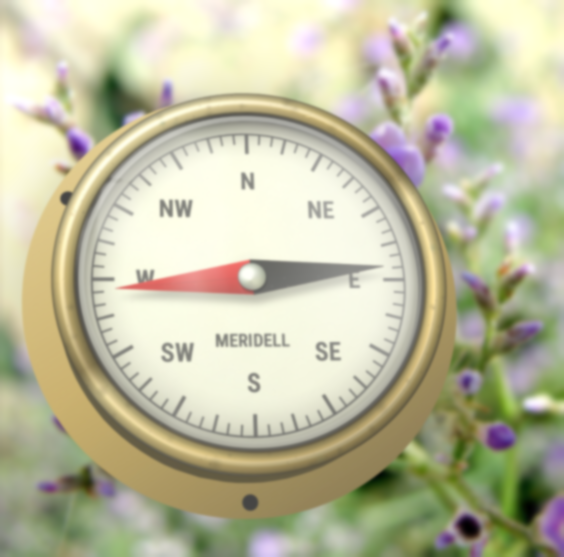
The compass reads 265 °
